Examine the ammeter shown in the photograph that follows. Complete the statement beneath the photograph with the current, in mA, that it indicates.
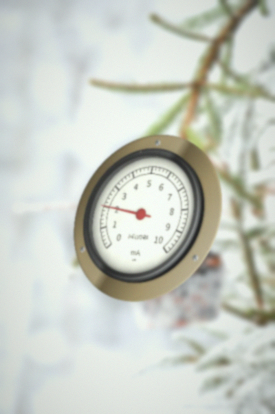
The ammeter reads 2 mA
